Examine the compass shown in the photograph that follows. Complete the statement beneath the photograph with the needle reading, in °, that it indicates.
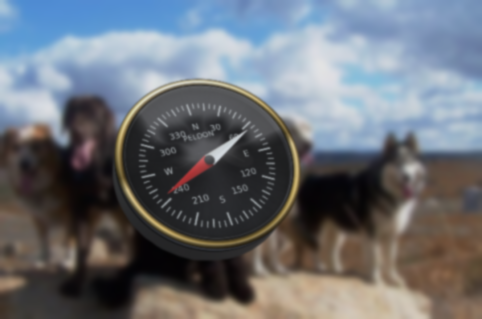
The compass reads 245 °
